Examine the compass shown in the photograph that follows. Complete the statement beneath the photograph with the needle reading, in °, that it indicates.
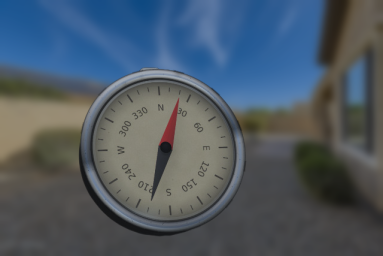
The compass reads 20 °
